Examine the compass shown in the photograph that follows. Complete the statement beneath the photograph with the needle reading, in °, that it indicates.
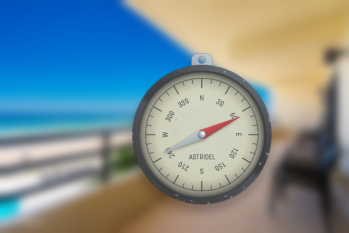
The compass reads 65 °
